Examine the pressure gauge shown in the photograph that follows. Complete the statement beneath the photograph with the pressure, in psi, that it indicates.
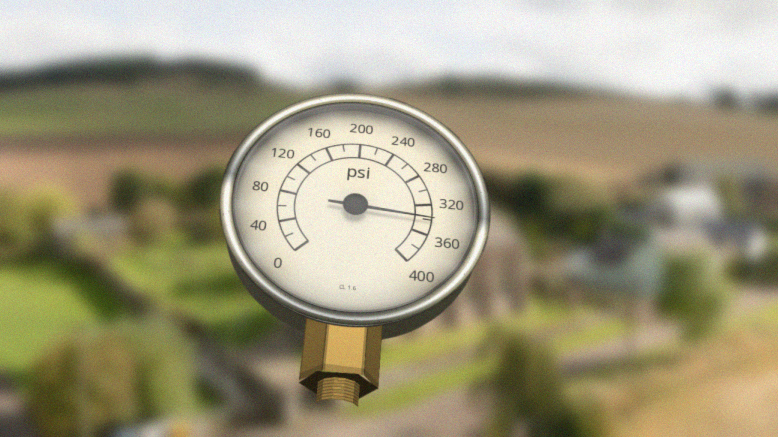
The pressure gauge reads 340 psi
